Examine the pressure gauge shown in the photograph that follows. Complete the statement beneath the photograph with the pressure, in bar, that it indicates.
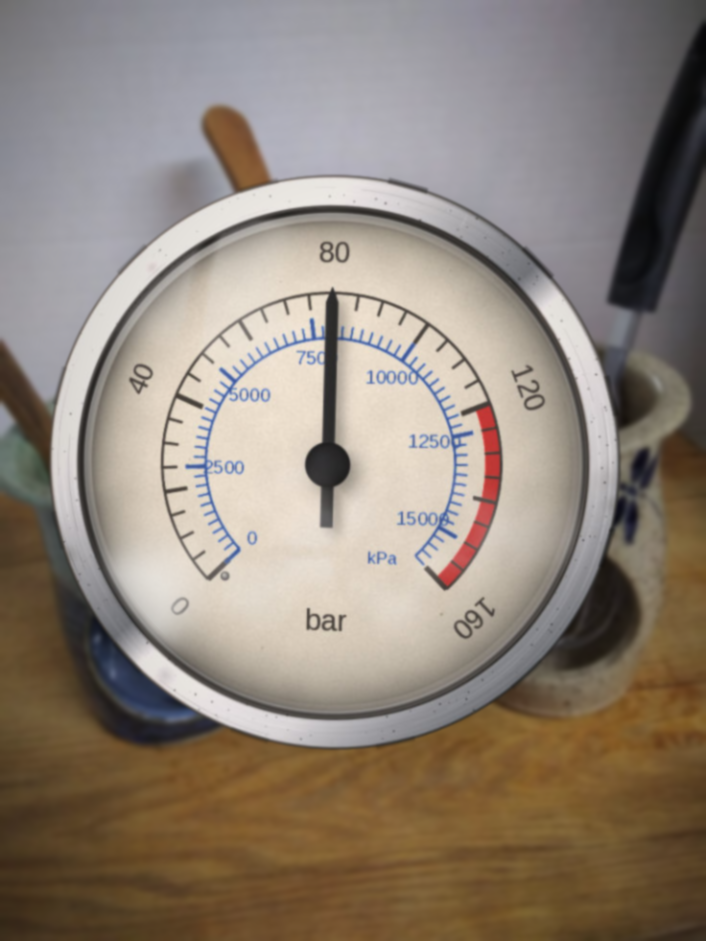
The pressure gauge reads 80 bar
